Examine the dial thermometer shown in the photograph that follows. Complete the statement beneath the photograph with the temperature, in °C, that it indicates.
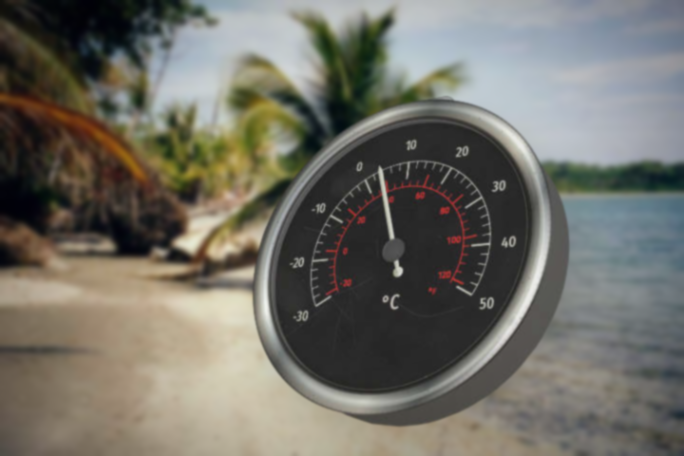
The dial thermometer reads 4 °C
